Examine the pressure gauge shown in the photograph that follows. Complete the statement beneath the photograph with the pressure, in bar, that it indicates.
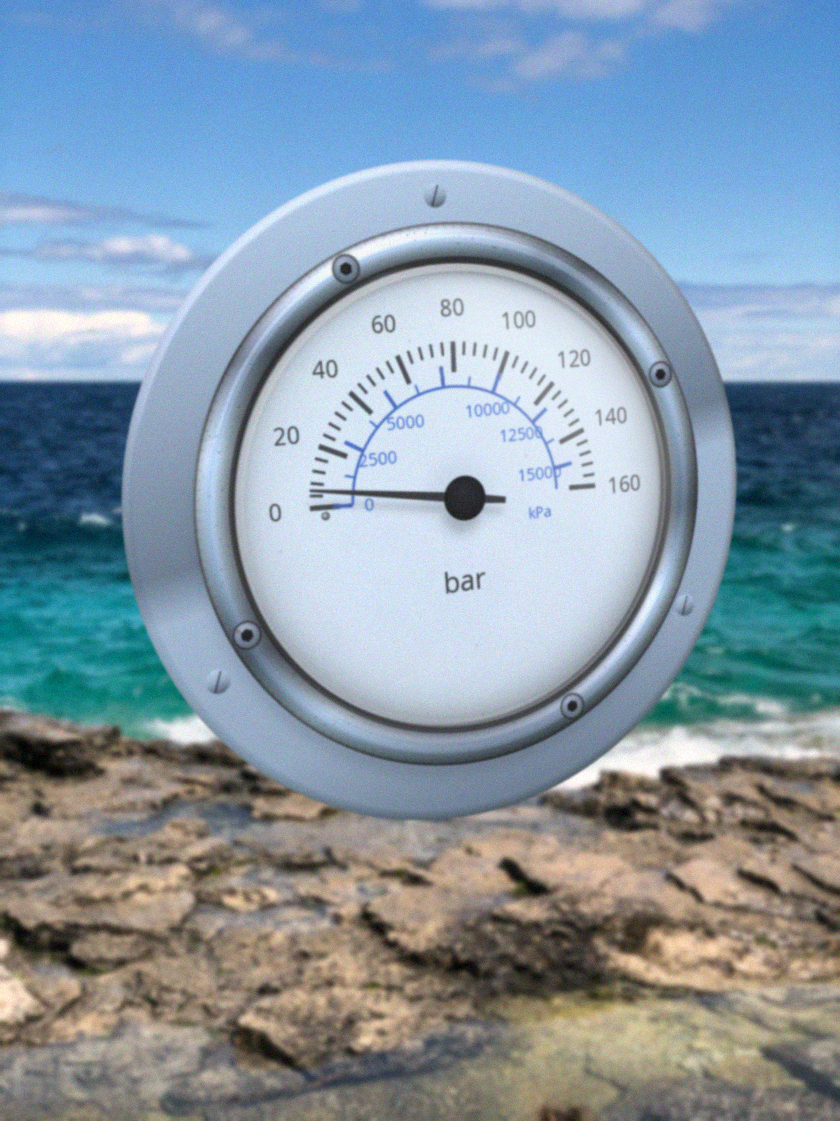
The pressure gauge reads 6 bar
